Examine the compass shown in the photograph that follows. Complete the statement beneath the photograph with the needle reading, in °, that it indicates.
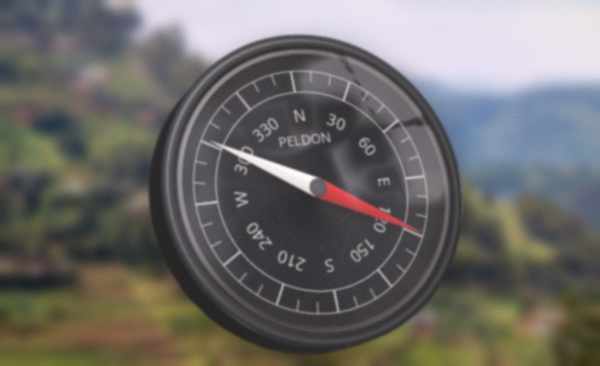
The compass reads 120 °
